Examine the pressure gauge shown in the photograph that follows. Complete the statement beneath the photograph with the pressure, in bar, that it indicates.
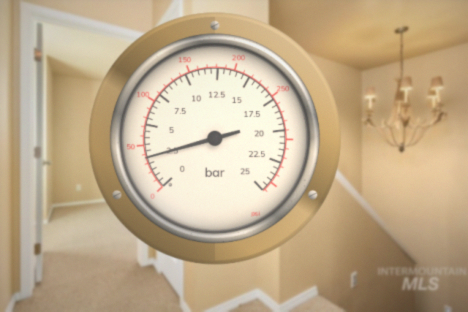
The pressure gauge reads 2.5 bar
